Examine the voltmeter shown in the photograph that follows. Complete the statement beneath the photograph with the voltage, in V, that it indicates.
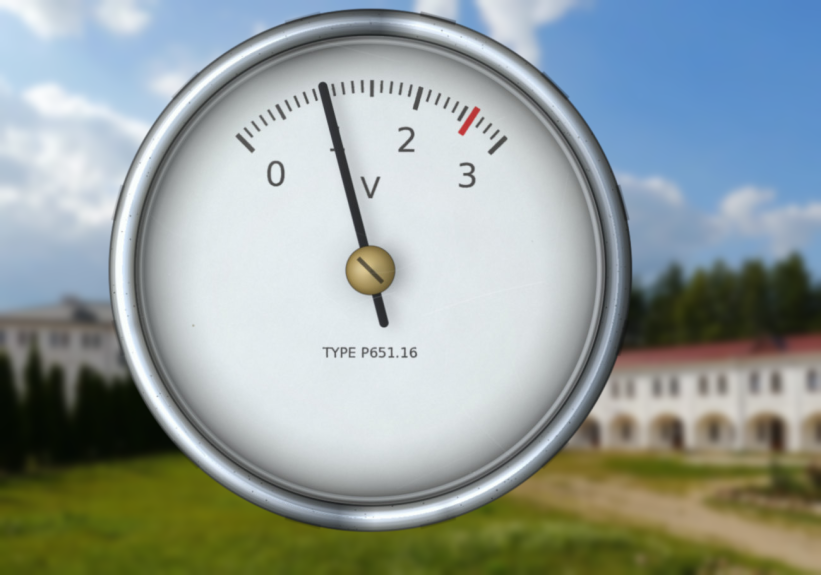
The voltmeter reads 1 V
